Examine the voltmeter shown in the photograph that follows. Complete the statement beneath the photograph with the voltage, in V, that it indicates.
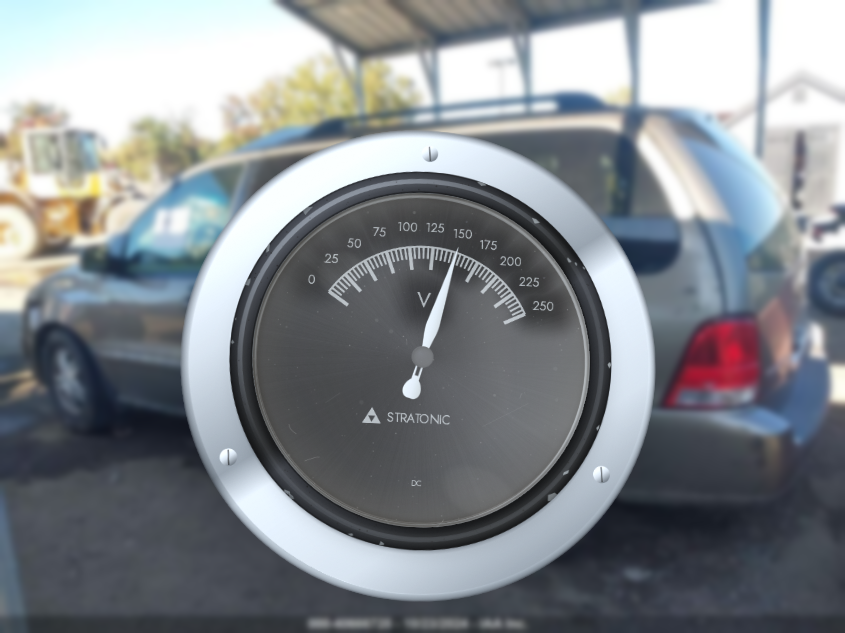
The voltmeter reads 150 V
